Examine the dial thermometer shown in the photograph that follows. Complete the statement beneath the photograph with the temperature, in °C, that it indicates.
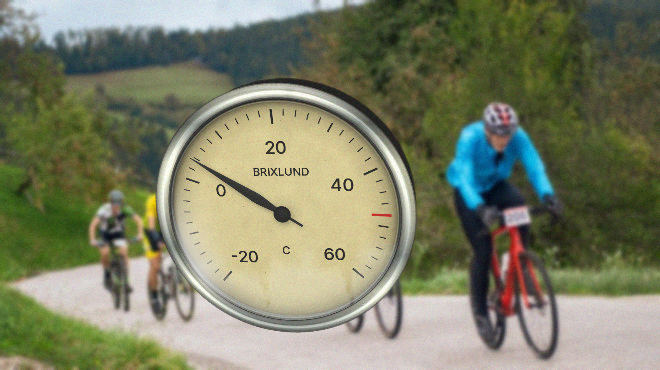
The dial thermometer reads 4 °C
